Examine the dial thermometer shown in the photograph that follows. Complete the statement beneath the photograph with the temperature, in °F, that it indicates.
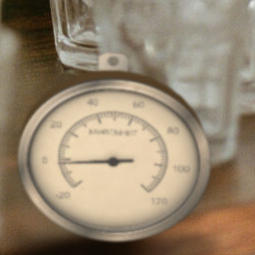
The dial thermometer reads 0 °F
